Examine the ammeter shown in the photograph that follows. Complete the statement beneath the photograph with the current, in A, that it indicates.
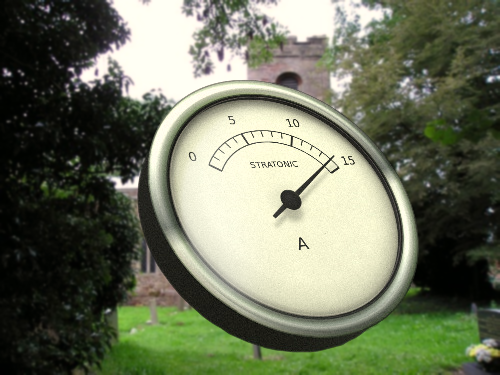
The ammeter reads 14 A
